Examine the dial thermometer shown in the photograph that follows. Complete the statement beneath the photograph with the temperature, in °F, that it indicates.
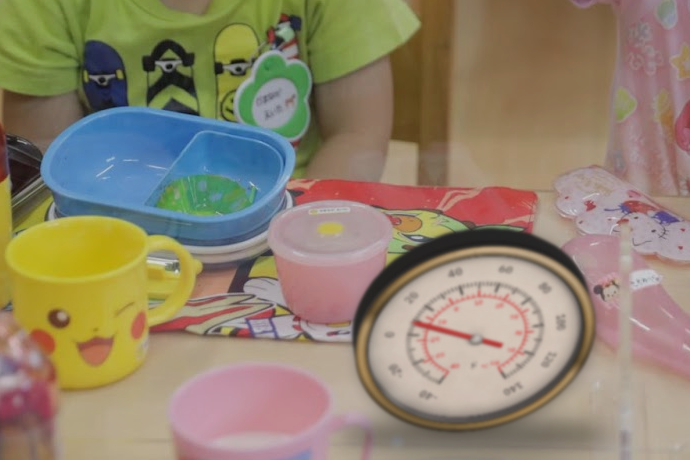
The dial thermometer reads 10 °F
